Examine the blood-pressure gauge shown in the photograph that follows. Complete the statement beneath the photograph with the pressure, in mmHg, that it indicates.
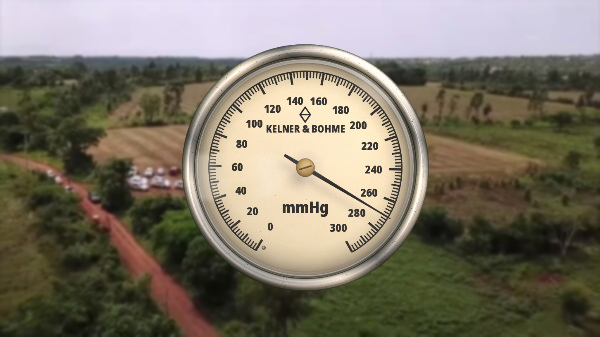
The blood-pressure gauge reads 270 mmHg
